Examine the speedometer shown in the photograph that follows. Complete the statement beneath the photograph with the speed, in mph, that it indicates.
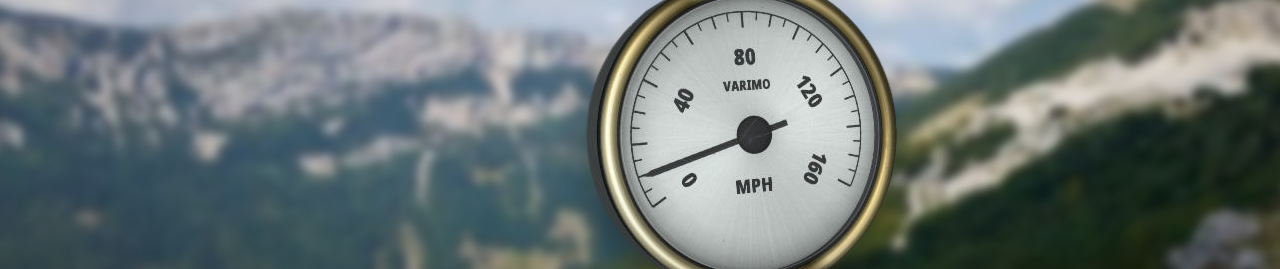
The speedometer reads 10 mph
